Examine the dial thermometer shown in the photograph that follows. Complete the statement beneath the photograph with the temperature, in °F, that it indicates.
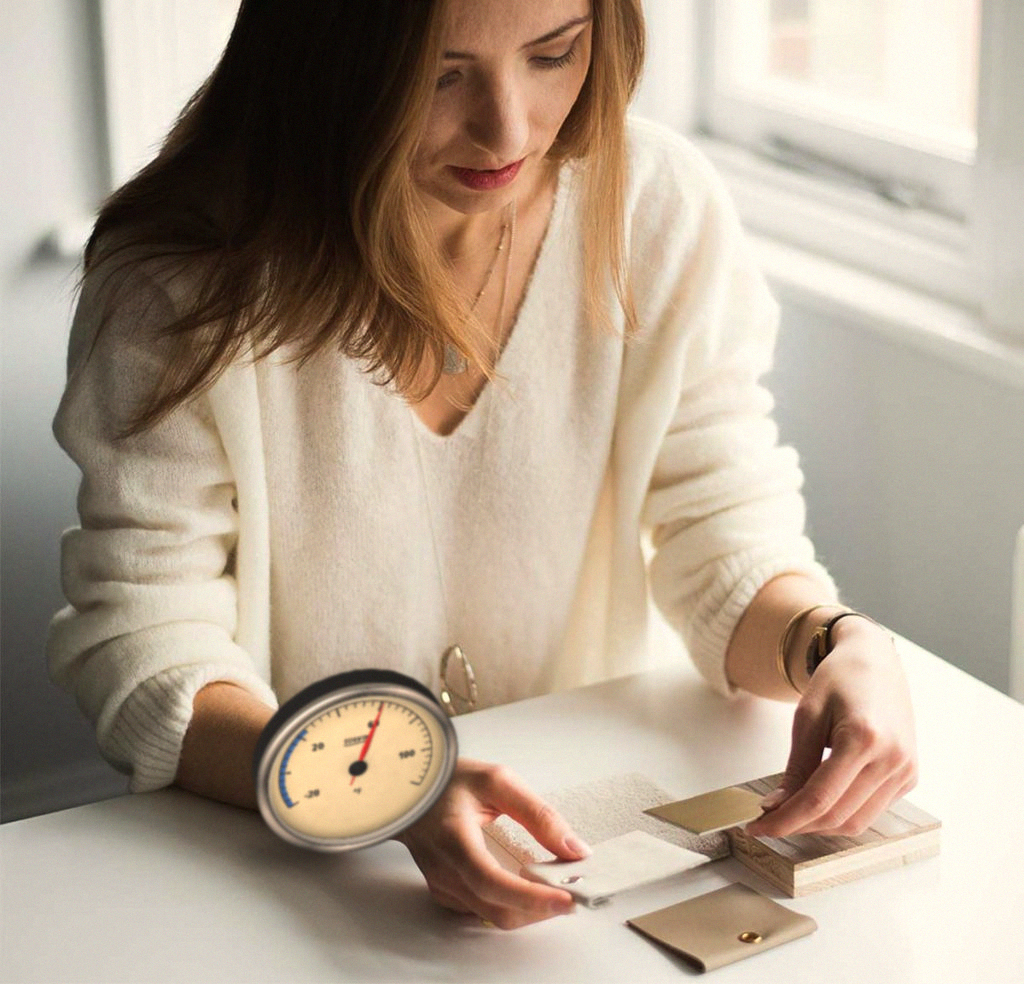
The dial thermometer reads 60 °F
